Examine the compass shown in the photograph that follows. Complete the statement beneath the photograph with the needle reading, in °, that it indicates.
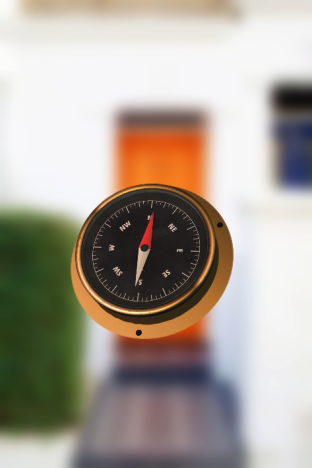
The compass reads 5 °
